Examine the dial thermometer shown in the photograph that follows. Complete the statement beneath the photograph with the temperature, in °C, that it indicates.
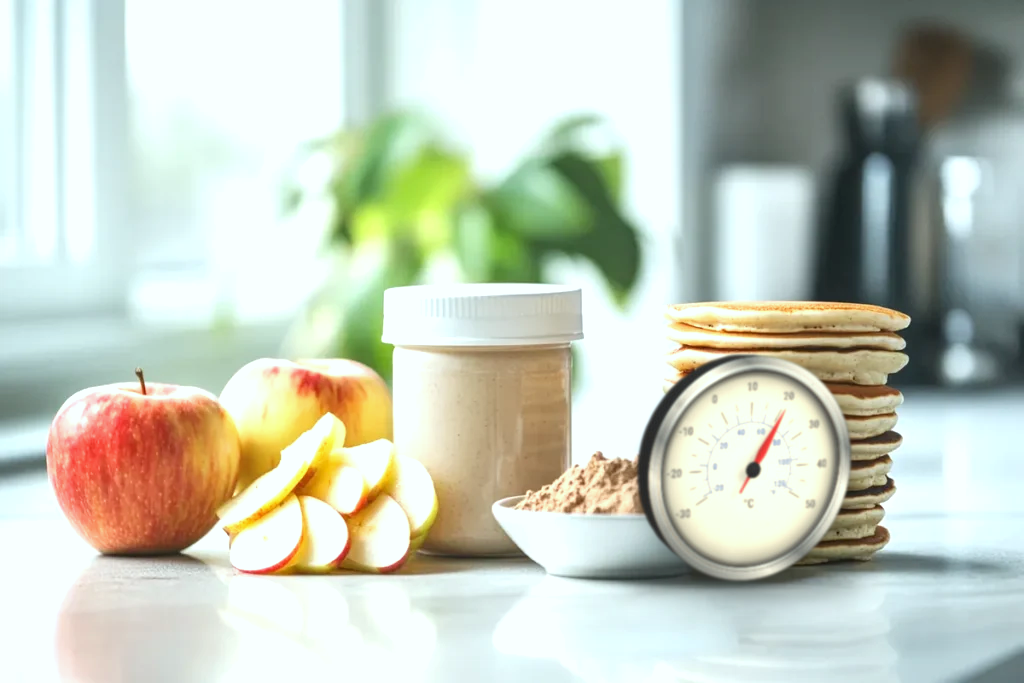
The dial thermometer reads 20 °C
